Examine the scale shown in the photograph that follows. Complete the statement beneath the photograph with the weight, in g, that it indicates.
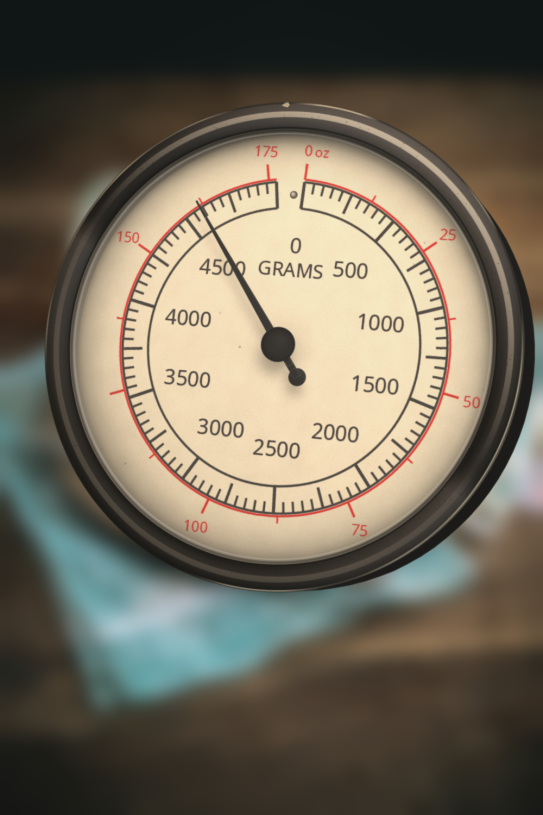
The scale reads 4600 g
